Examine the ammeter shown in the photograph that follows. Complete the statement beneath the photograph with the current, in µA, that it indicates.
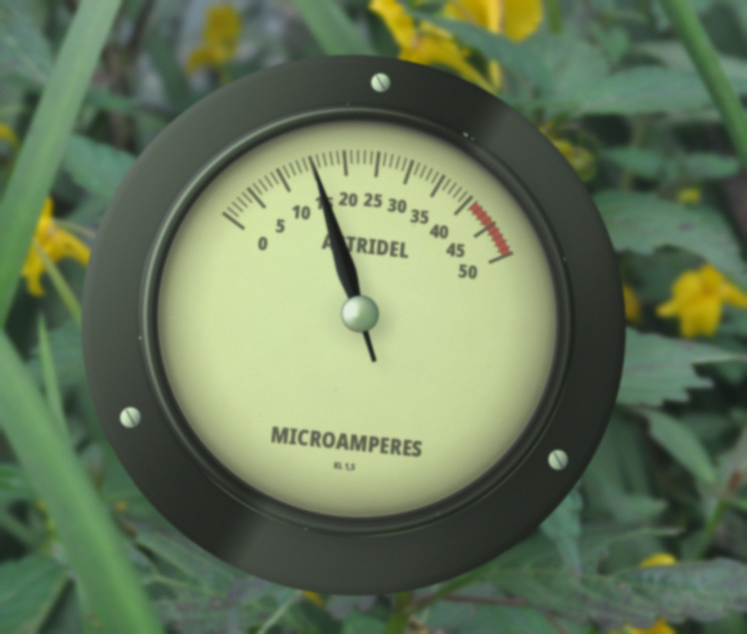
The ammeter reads 15 µA
